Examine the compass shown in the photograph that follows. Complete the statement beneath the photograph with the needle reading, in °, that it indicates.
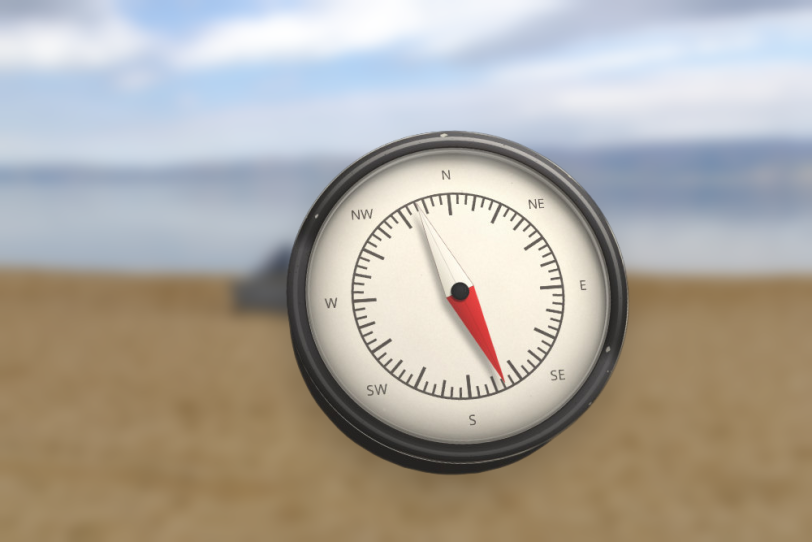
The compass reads 160 °
